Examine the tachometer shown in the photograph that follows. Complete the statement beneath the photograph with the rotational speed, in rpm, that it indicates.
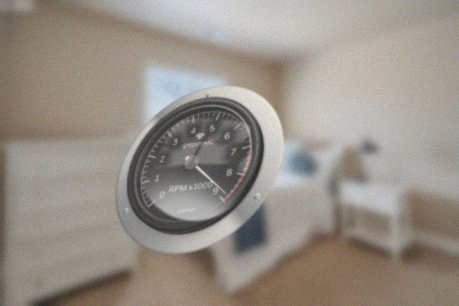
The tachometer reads 8800 rpm
